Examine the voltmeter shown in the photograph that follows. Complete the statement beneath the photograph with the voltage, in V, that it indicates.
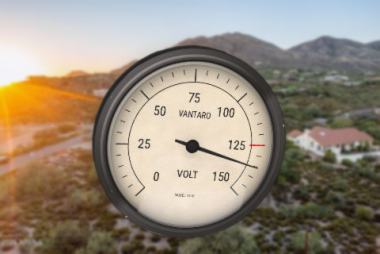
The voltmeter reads 135 V
